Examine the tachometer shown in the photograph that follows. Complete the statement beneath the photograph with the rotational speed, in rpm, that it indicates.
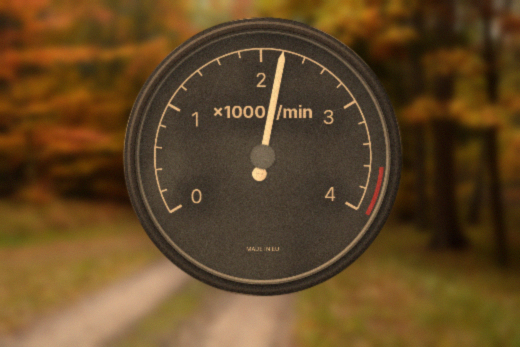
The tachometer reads 2200 rpm
